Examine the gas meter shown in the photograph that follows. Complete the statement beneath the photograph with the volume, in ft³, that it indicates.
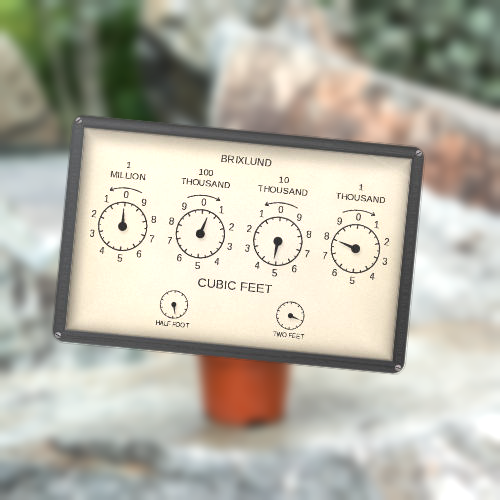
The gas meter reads 4800 ft³
